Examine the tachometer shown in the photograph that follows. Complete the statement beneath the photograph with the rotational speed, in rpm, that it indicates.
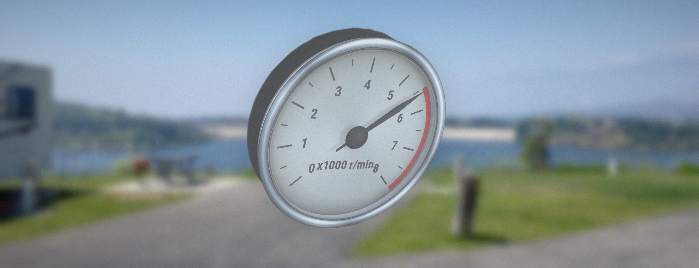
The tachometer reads 5500 rpm
